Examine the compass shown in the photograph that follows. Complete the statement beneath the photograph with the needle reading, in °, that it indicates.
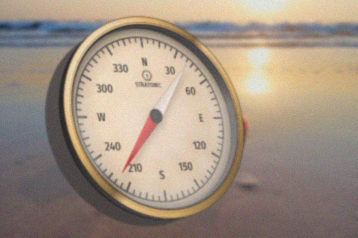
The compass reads 220 °
